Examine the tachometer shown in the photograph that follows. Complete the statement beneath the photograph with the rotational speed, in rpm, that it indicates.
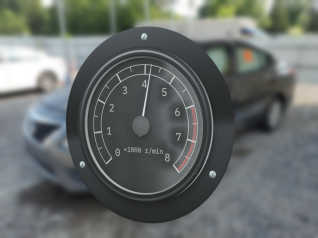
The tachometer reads 4250 rpm
